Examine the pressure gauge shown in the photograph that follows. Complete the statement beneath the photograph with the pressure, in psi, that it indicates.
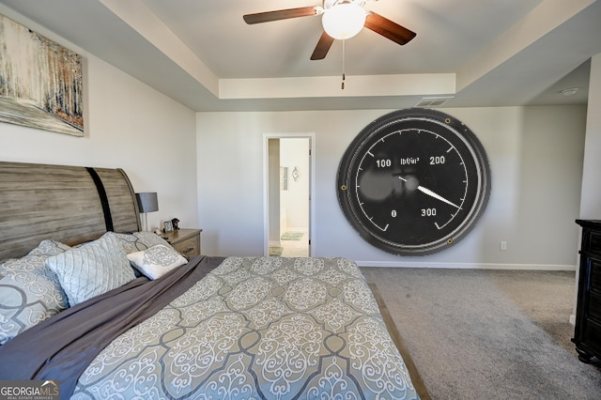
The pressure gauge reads 270 psi
